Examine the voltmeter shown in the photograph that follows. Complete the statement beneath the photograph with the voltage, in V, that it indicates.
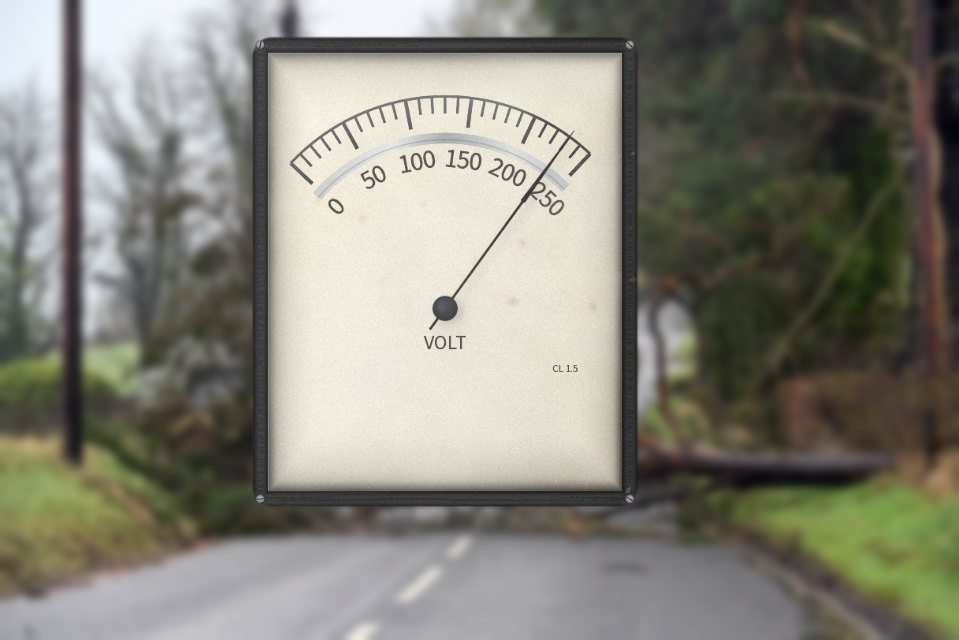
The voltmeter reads 230 V
